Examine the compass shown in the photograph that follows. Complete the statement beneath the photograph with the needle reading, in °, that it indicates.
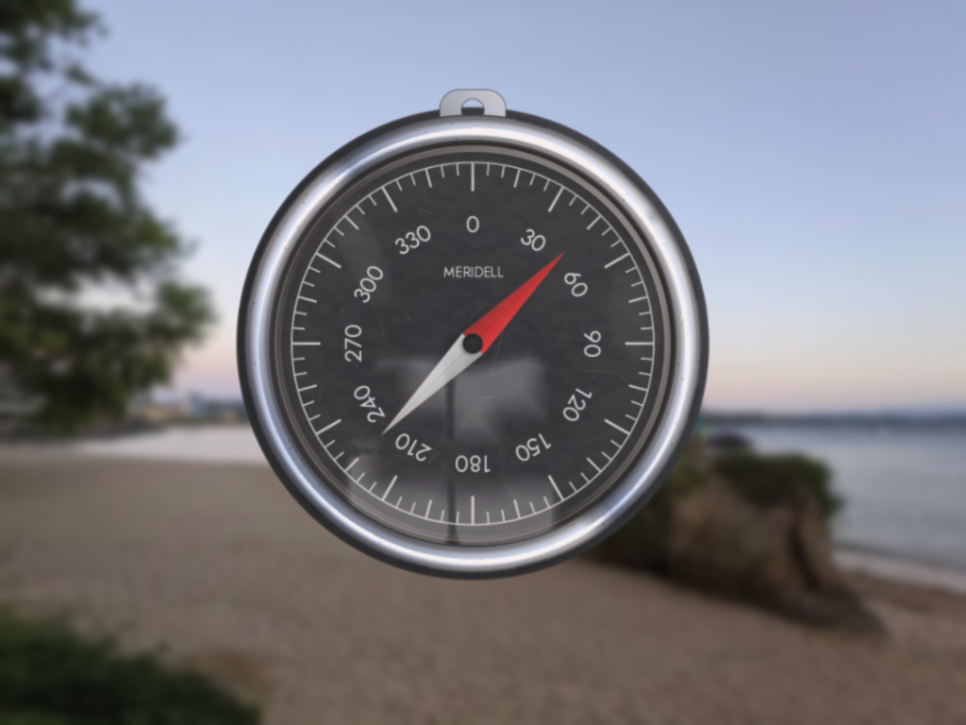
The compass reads 45 °
